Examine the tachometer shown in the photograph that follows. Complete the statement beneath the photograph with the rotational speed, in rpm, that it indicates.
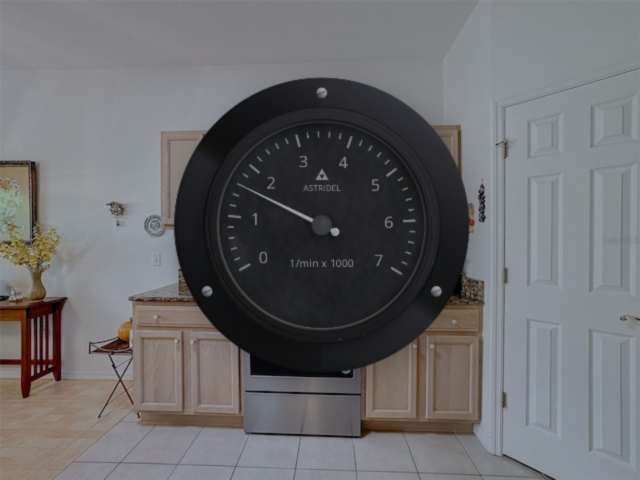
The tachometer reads 1600 rpm
